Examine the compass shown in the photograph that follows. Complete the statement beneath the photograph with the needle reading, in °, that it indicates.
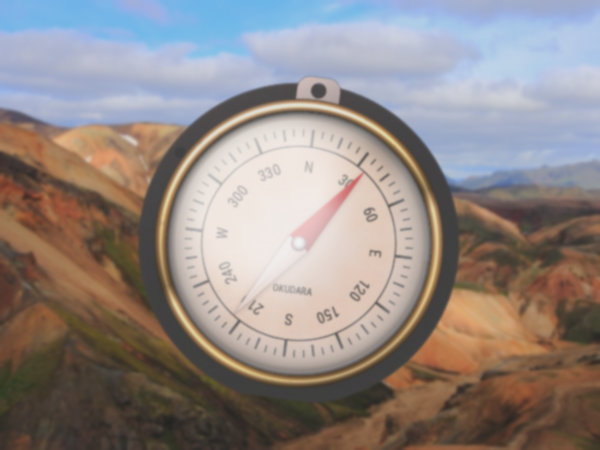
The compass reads 35 °
